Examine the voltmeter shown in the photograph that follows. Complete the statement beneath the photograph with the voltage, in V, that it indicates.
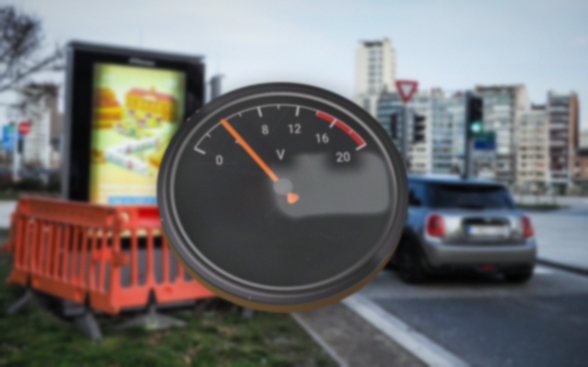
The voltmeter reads 4 V
